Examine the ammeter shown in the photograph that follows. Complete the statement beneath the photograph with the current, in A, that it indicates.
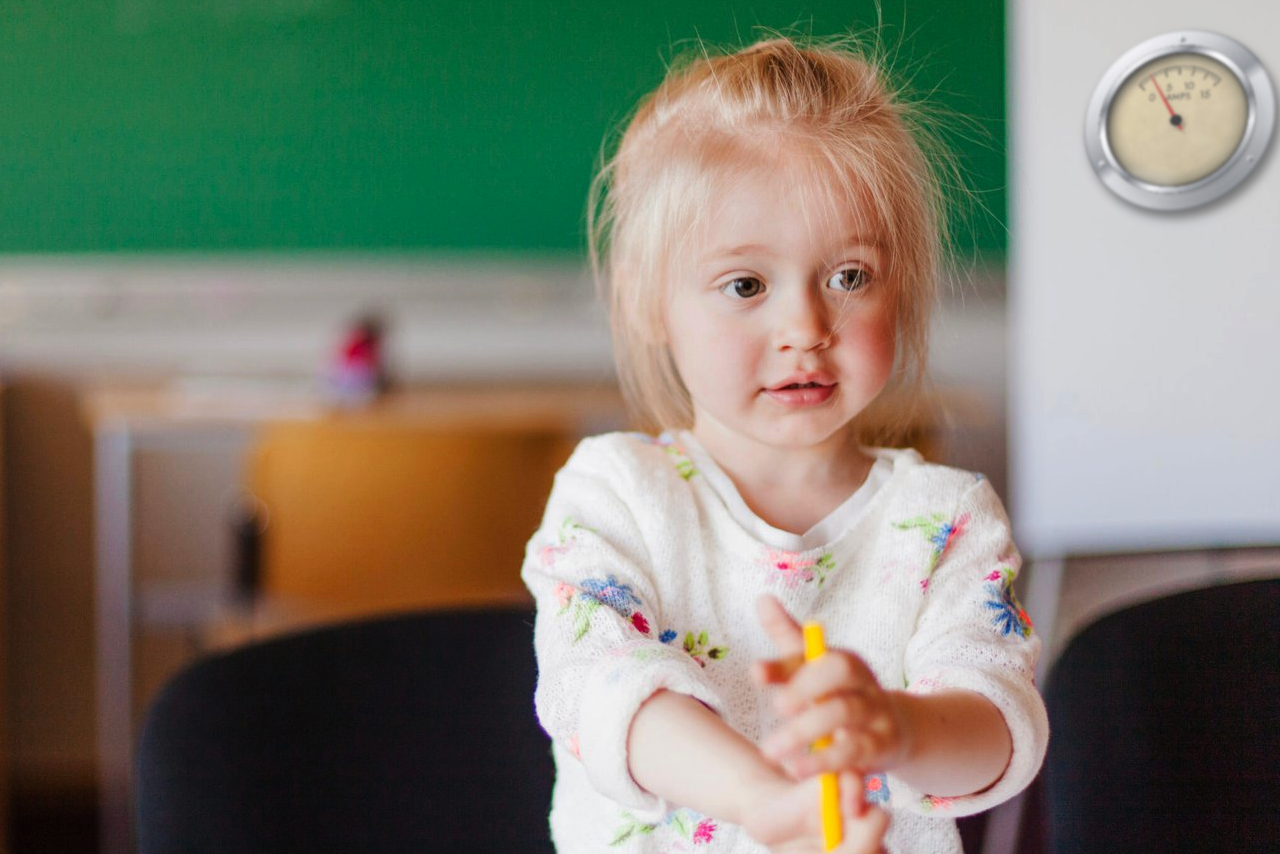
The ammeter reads 2.5 A
